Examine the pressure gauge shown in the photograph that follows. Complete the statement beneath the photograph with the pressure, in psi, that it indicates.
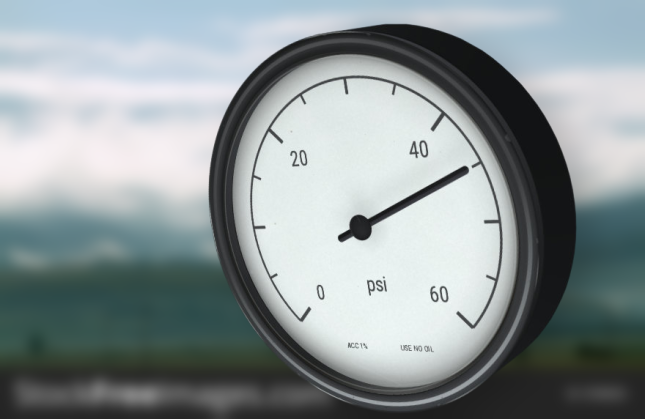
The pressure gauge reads 45 psi
